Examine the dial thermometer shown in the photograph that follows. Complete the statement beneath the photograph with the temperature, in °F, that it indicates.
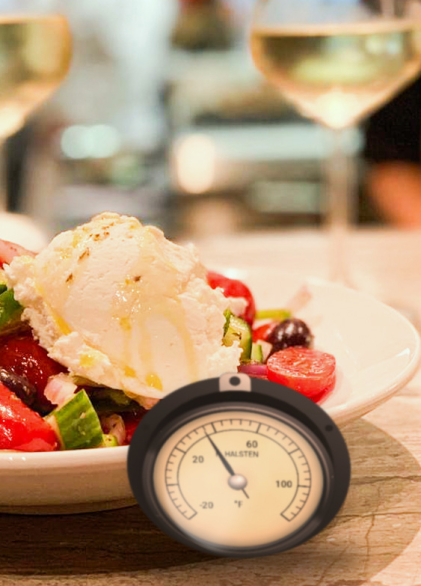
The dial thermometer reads 36 °F
